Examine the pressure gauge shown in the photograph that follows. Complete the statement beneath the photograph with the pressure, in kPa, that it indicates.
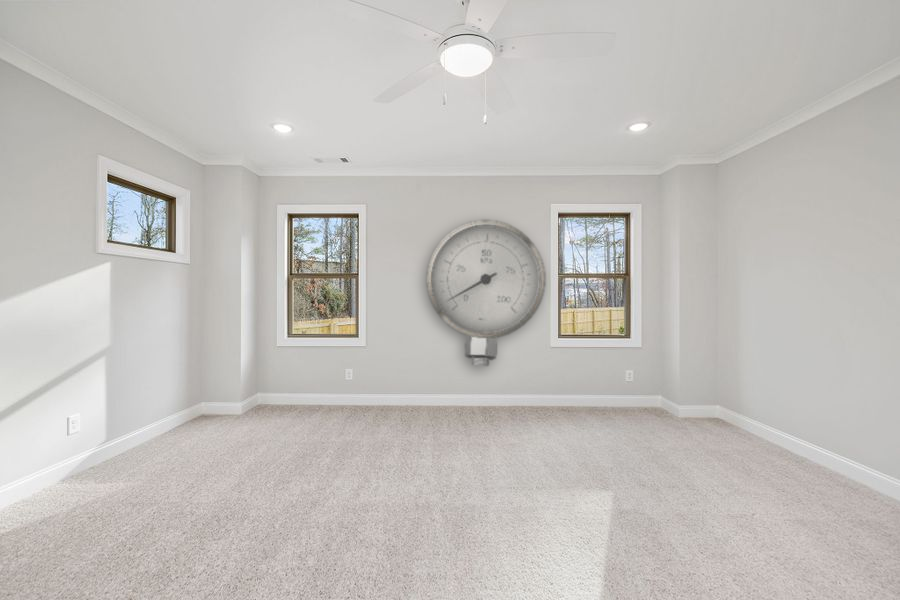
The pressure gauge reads 5 kPa
